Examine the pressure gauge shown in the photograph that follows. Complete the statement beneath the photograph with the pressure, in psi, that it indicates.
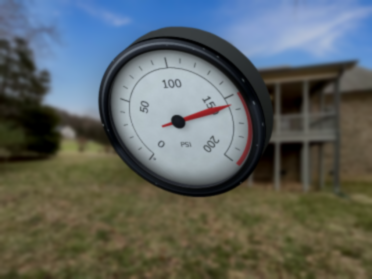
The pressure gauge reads 155 psi
